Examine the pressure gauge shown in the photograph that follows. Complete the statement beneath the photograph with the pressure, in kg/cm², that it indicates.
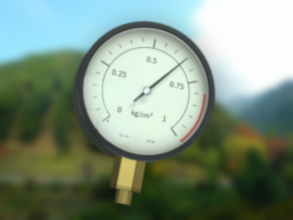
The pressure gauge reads 0.65 kg/cm²
